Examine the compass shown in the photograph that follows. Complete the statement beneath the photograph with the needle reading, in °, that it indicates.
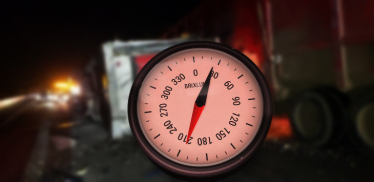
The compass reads 205 °
